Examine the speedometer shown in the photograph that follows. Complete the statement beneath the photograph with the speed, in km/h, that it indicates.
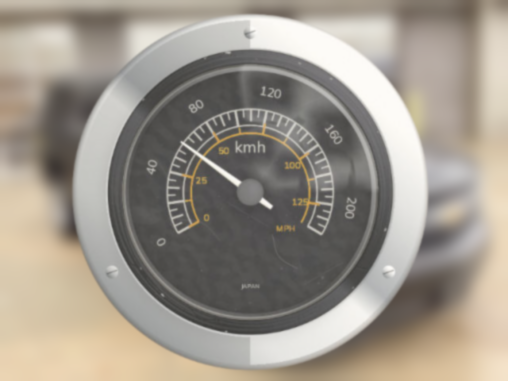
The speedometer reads 60 km/h
